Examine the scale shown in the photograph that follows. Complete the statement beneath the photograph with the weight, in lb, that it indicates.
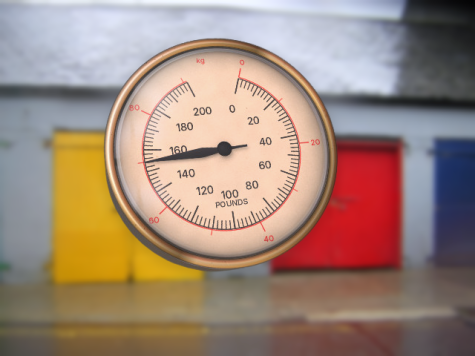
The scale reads 154 lb
